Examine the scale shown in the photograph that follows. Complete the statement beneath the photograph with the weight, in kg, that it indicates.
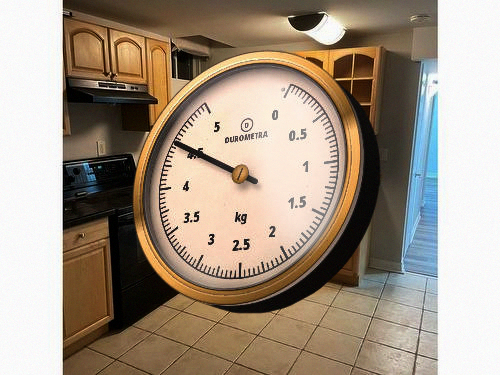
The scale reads 4.5 kg
